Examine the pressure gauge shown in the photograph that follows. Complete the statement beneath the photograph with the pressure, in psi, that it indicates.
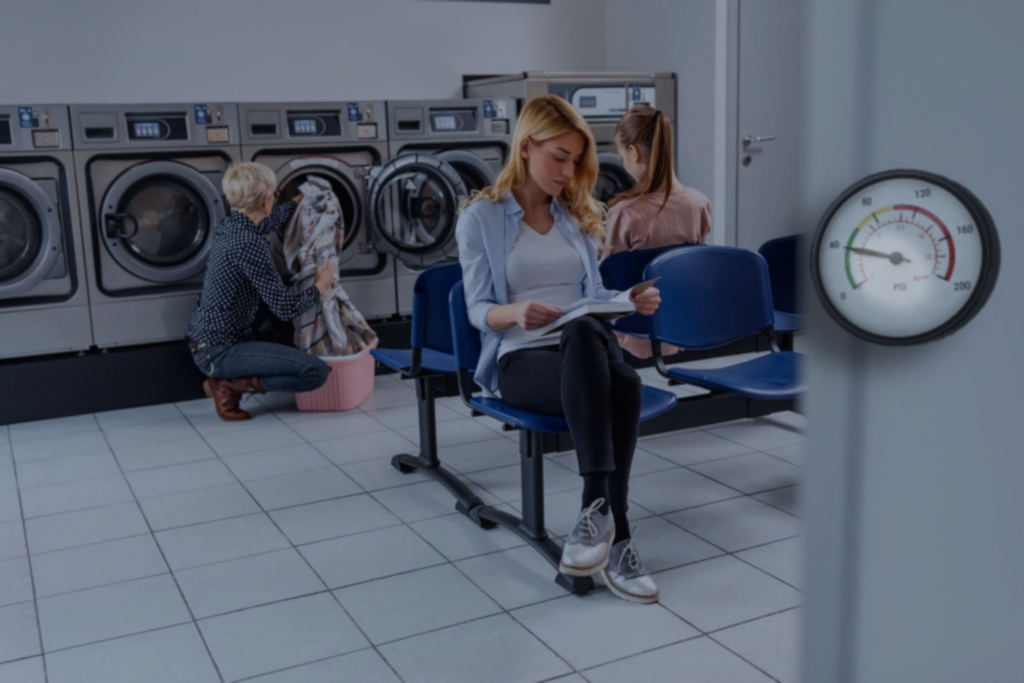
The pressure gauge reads 40 psi
